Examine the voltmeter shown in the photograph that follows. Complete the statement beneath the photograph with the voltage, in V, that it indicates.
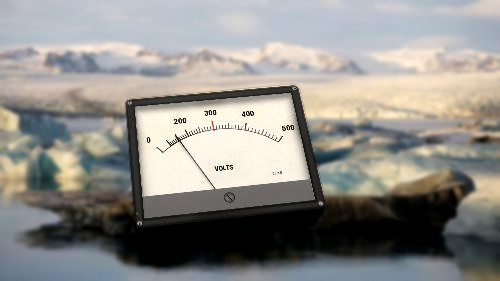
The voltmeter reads 150 V
